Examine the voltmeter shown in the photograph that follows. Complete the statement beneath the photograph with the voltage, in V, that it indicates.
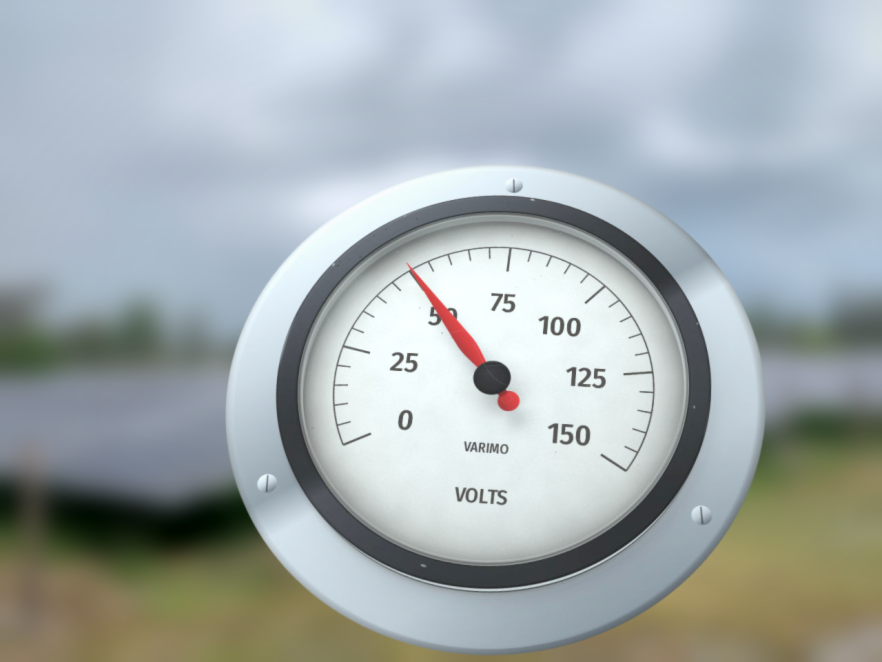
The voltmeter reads 50 V
